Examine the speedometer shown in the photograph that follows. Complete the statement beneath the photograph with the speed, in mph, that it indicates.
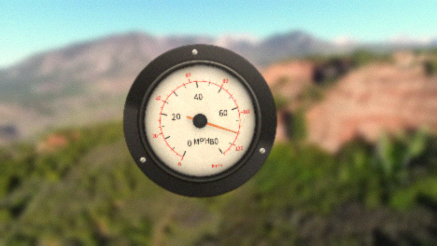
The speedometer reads 70 mph
